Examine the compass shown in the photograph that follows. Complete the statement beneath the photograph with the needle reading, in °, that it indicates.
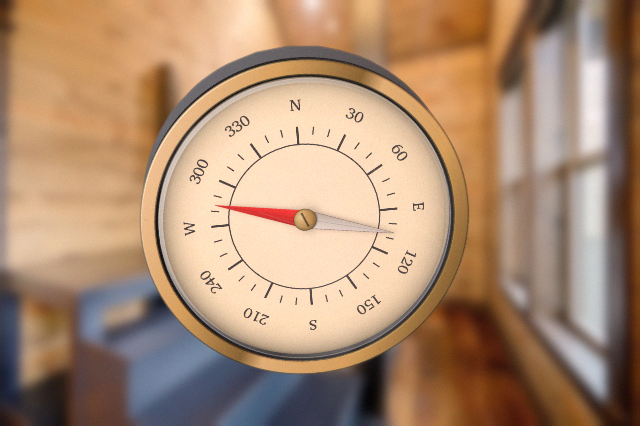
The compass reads 285 °
